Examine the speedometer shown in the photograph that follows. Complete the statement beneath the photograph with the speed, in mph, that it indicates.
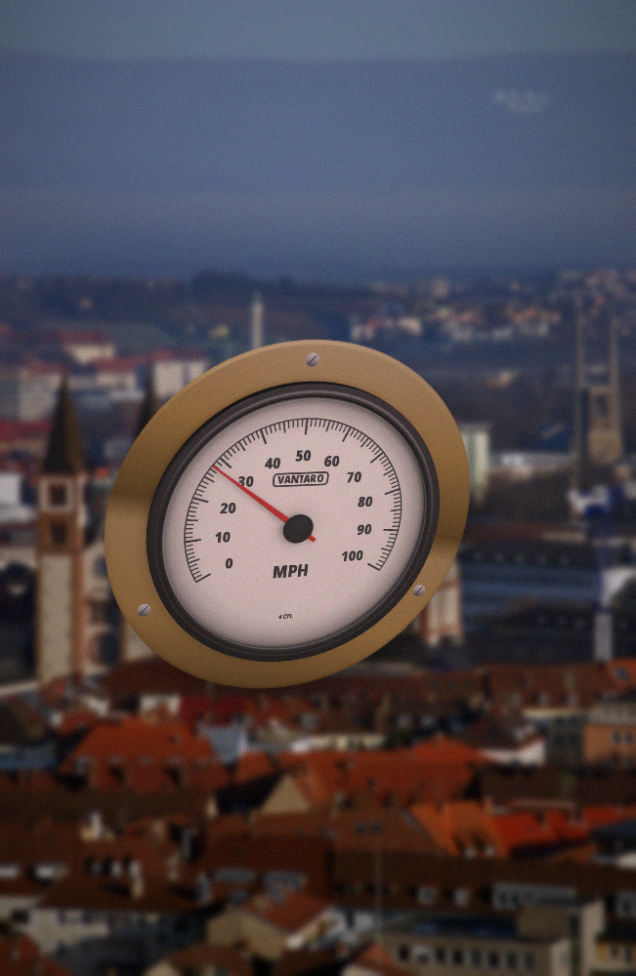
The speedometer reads 28 mph
